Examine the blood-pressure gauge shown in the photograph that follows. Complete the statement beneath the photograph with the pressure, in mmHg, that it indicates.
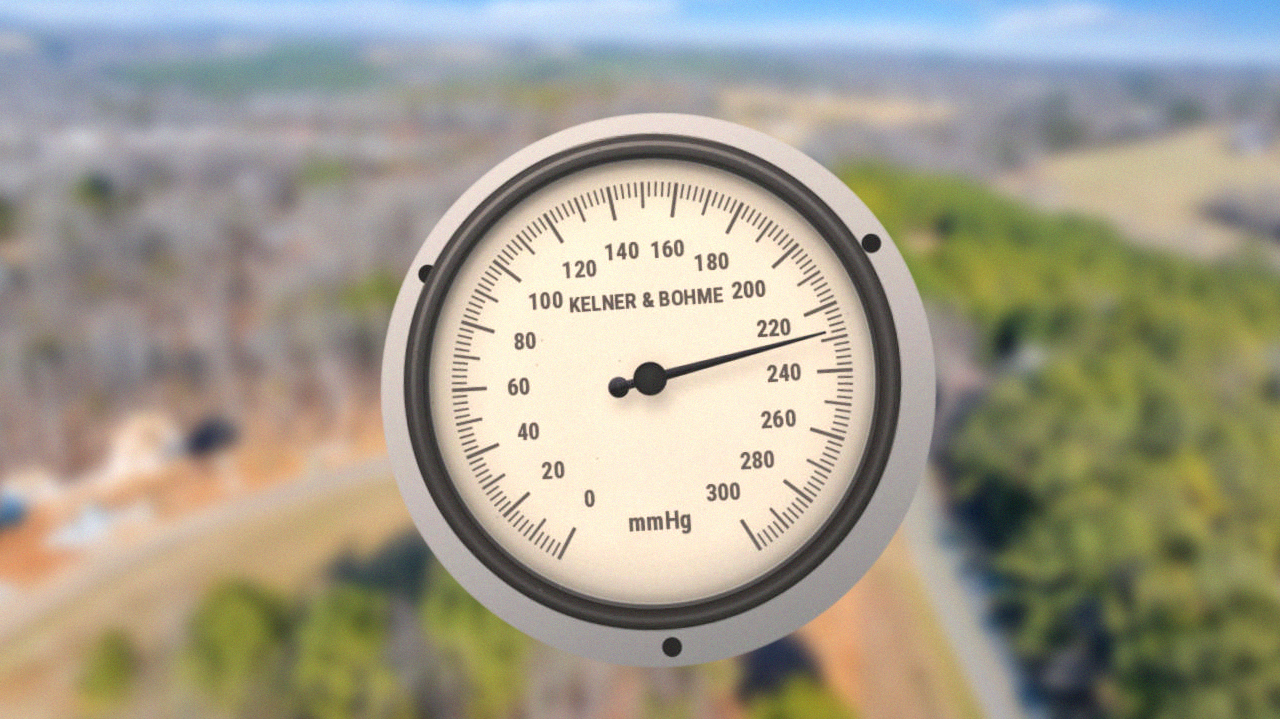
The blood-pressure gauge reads 228 mmHg
